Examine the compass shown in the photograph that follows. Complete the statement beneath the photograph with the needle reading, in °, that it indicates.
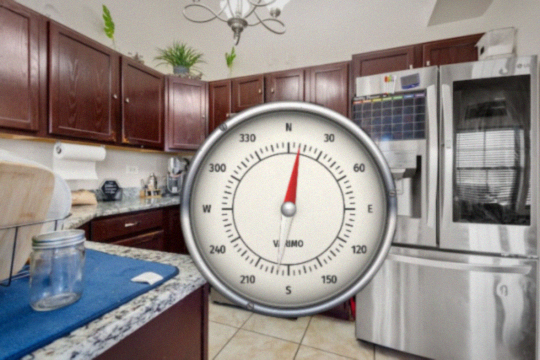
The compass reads 10 °
